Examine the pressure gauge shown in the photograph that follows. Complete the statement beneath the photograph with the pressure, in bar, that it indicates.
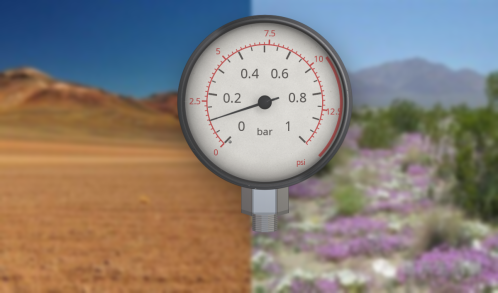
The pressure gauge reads 0.1 bar
